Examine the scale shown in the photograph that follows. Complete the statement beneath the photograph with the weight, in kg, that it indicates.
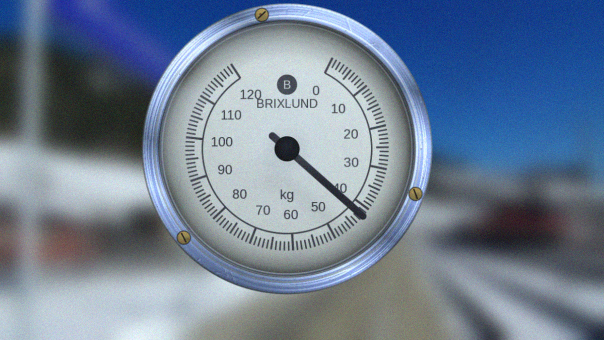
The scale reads 42 kg
